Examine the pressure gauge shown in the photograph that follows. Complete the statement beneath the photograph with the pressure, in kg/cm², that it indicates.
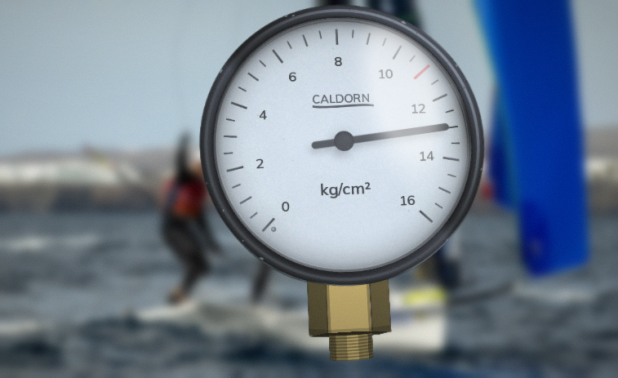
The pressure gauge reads 13 kg/cm²
